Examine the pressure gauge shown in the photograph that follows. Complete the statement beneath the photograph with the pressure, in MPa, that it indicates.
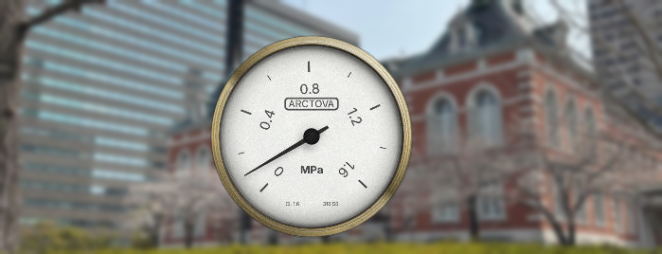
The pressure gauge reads 0.1 MPa
